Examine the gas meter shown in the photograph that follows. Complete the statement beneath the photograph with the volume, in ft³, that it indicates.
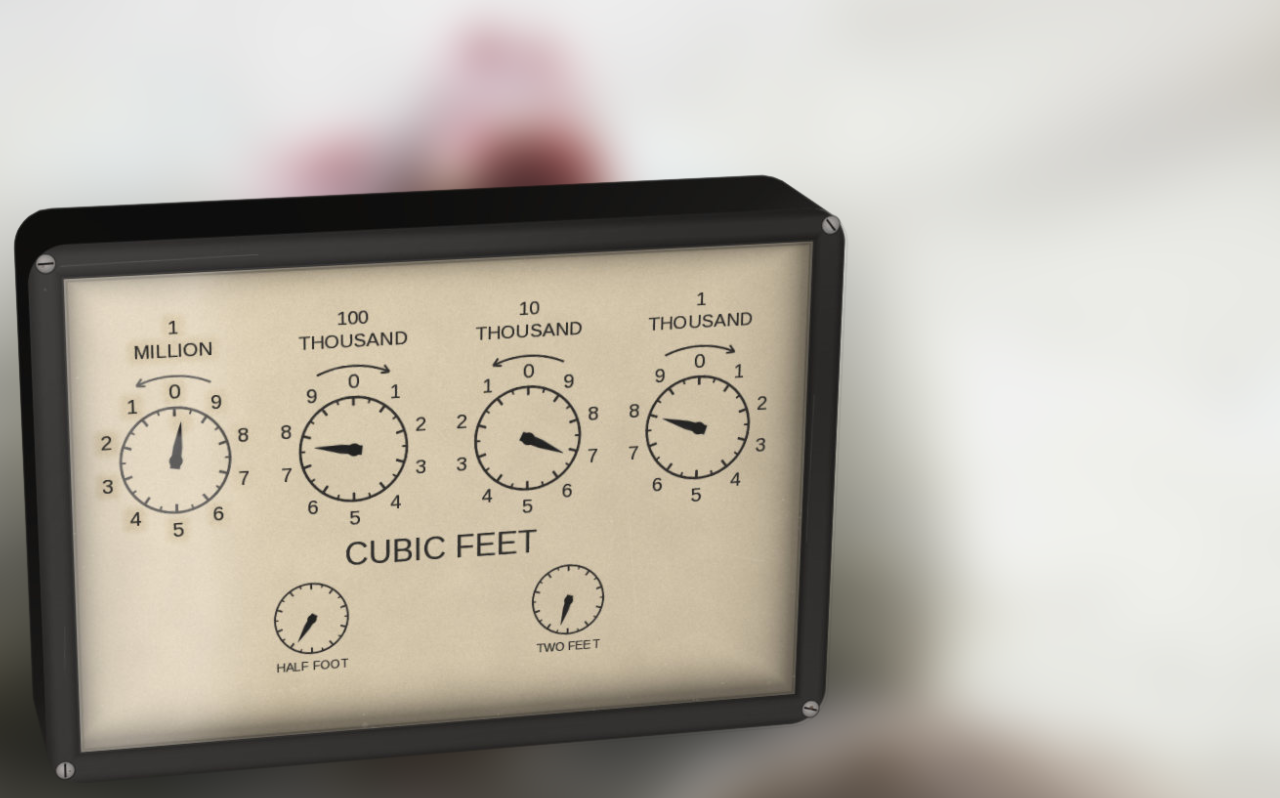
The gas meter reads 976800 ft³
